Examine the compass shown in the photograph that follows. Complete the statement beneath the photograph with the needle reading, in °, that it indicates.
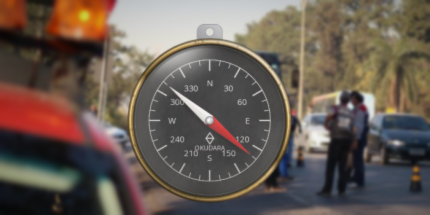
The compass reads 130 °
